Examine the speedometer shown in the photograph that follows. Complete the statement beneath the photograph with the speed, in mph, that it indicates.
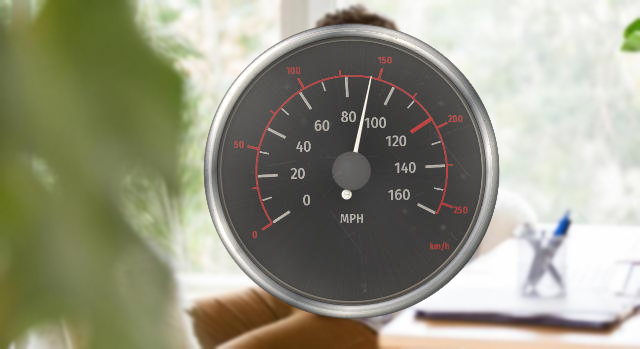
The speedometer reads 90 mph
